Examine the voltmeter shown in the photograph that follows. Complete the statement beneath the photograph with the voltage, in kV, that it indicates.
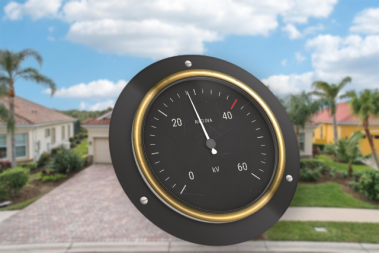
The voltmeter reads 28 kV
